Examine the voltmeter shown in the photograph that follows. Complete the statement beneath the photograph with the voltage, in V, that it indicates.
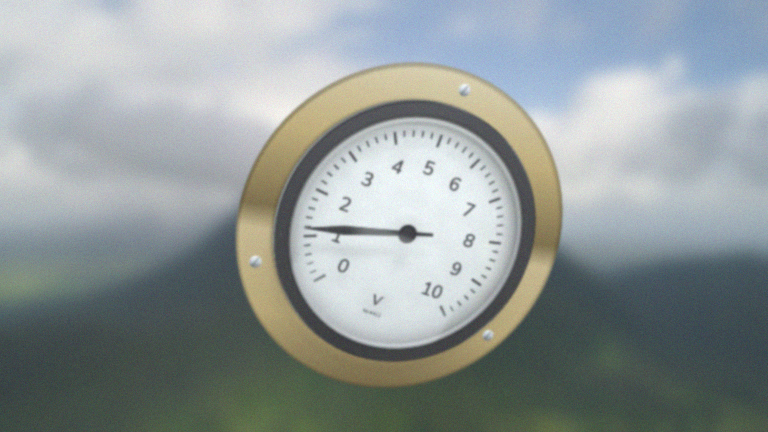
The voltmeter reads 1.2 V
